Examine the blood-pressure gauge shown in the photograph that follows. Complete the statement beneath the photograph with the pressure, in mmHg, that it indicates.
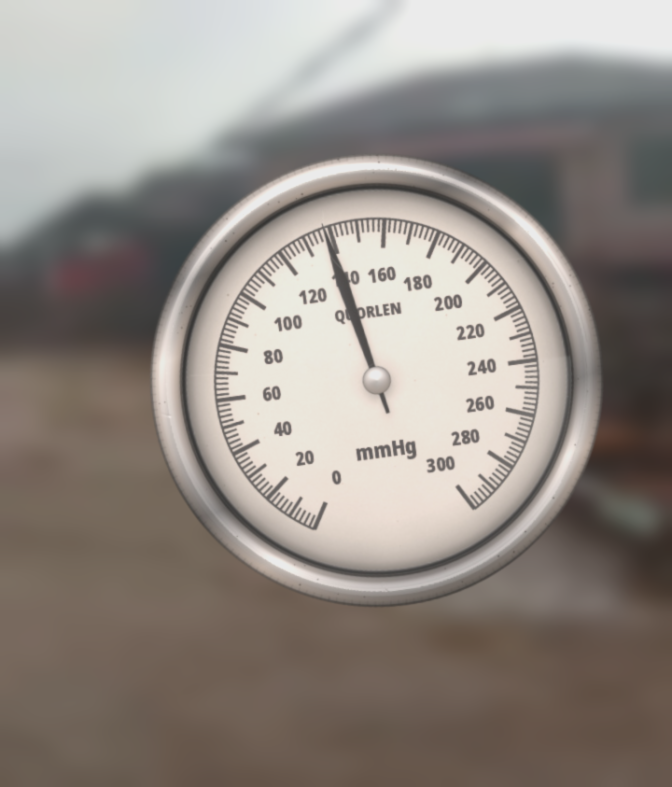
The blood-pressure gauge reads 138 mmHg
